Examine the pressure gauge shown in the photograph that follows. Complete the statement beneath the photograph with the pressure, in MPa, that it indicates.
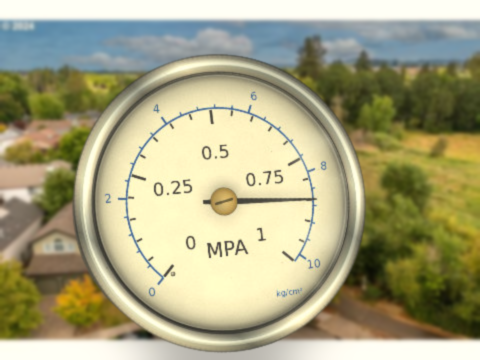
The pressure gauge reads 0.85 MPa
